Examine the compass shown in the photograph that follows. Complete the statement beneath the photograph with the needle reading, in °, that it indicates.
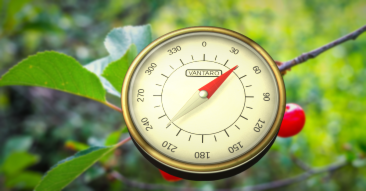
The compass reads 45 °
